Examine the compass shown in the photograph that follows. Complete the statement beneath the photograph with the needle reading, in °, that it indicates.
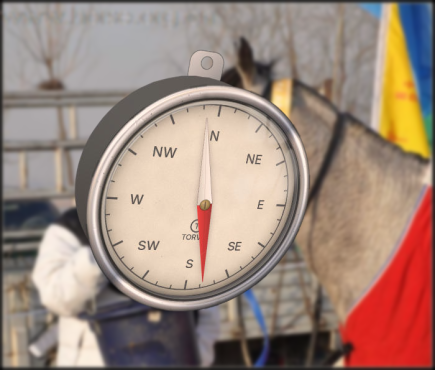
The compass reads 170 °
